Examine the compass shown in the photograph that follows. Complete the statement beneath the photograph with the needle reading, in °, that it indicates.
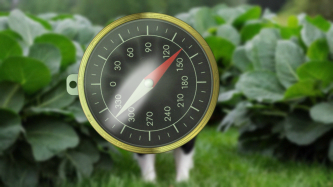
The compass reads 135 °
